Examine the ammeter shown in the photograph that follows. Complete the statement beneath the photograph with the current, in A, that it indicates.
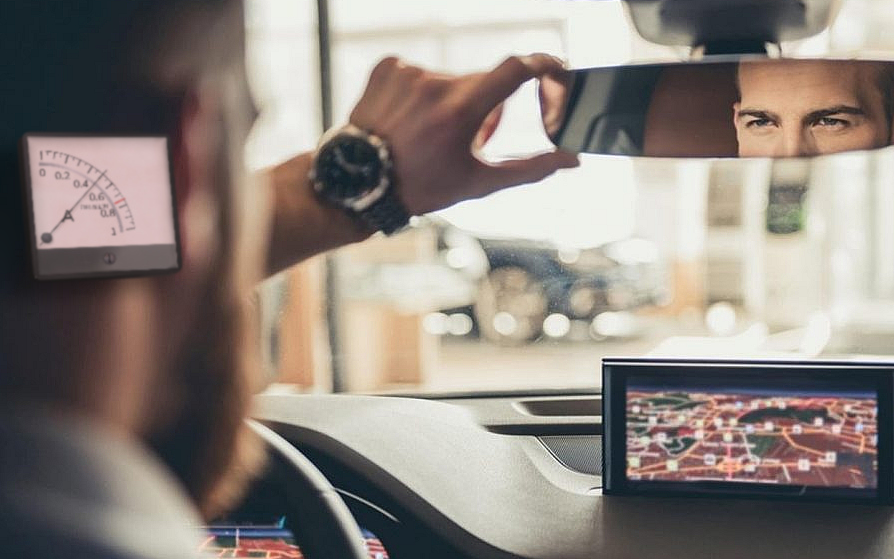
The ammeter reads 0.5 A
